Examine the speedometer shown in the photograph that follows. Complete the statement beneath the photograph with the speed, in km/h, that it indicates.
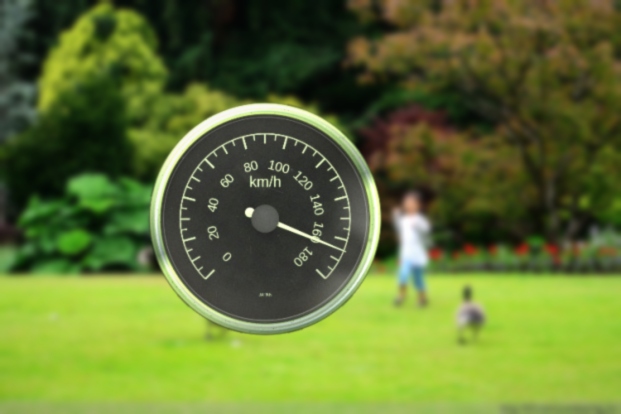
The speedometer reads 165 km/h
